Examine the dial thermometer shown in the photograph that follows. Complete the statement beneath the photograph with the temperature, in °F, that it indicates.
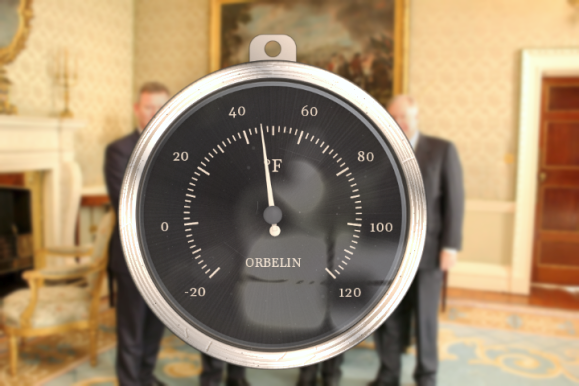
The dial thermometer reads 46 °F
